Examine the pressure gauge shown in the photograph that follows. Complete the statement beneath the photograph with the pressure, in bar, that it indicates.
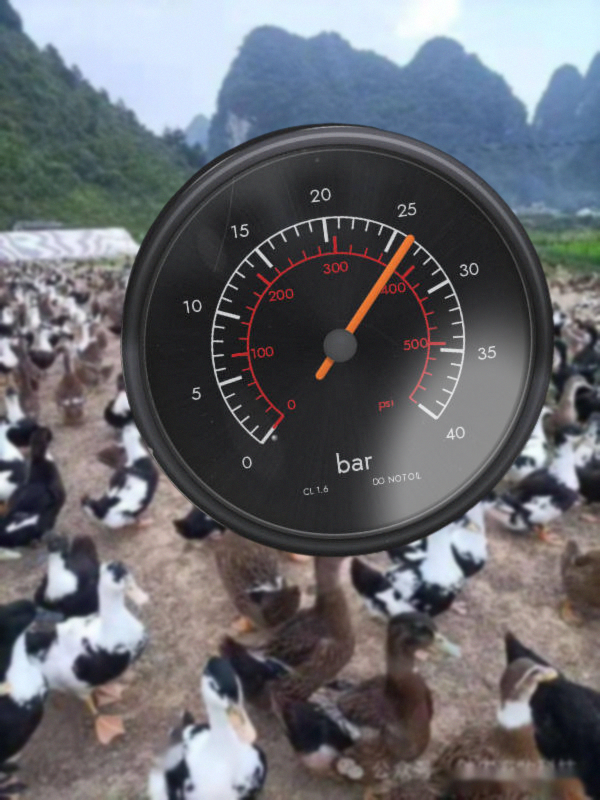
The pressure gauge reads 26 bar
